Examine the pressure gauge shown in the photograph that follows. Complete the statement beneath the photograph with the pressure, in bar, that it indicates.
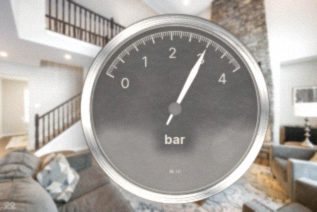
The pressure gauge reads 3 bar
